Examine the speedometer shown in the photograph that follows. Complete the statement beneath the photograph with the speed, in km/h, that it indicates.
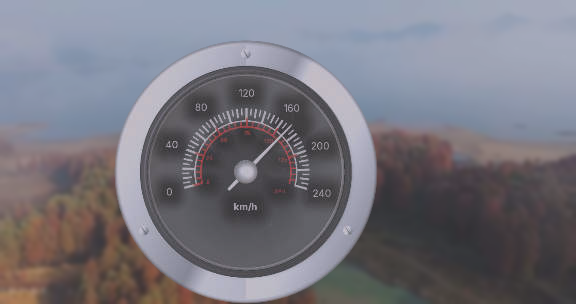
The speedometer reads 170 km/h
